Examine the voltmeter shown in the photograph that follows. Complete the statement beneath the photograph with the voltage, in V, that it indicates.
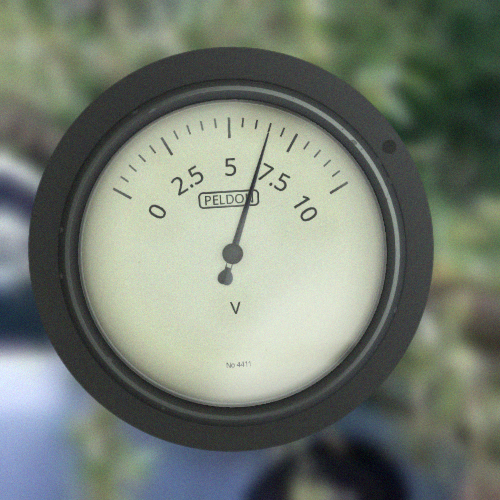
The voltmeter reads 6.5 V
